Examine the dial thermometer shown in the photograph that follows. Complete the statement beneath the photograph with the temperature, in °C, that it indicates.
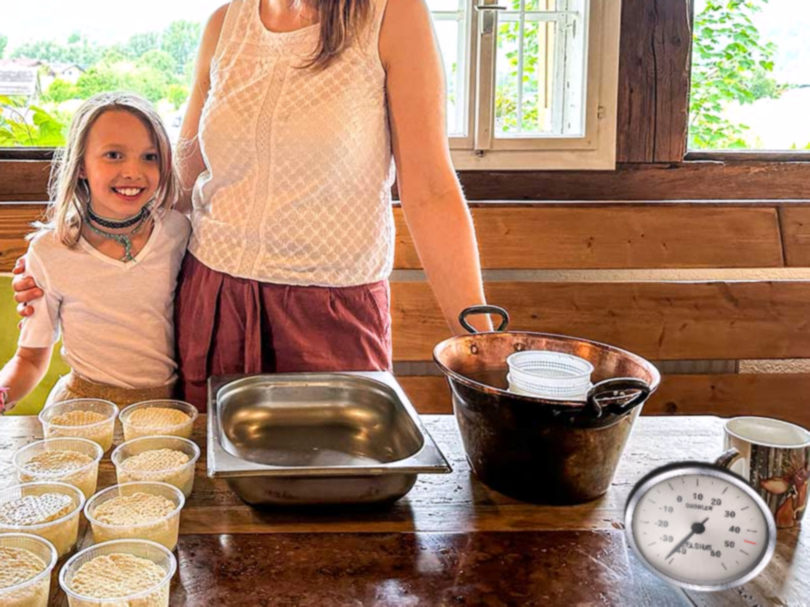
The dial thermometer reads -37.5 °C
